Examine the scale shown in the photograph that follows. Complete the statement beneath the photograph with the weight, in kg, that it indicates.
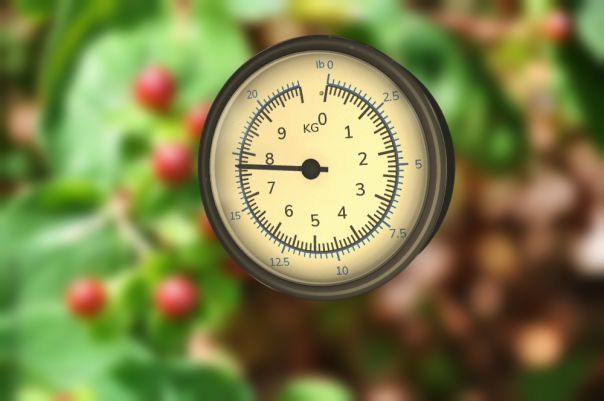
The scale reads 7.7 kg
